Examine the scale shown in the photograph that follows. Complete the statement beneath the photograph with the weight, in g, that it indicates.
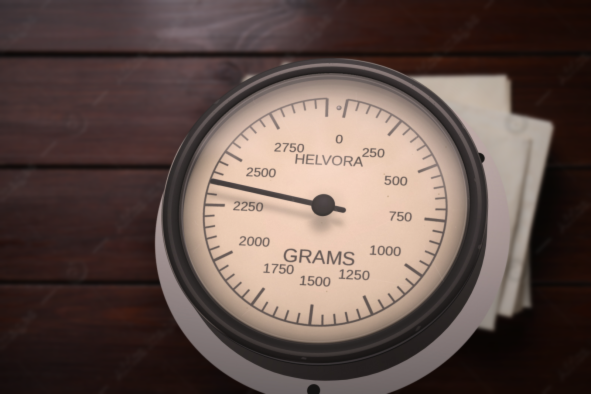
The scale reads 2350 g
